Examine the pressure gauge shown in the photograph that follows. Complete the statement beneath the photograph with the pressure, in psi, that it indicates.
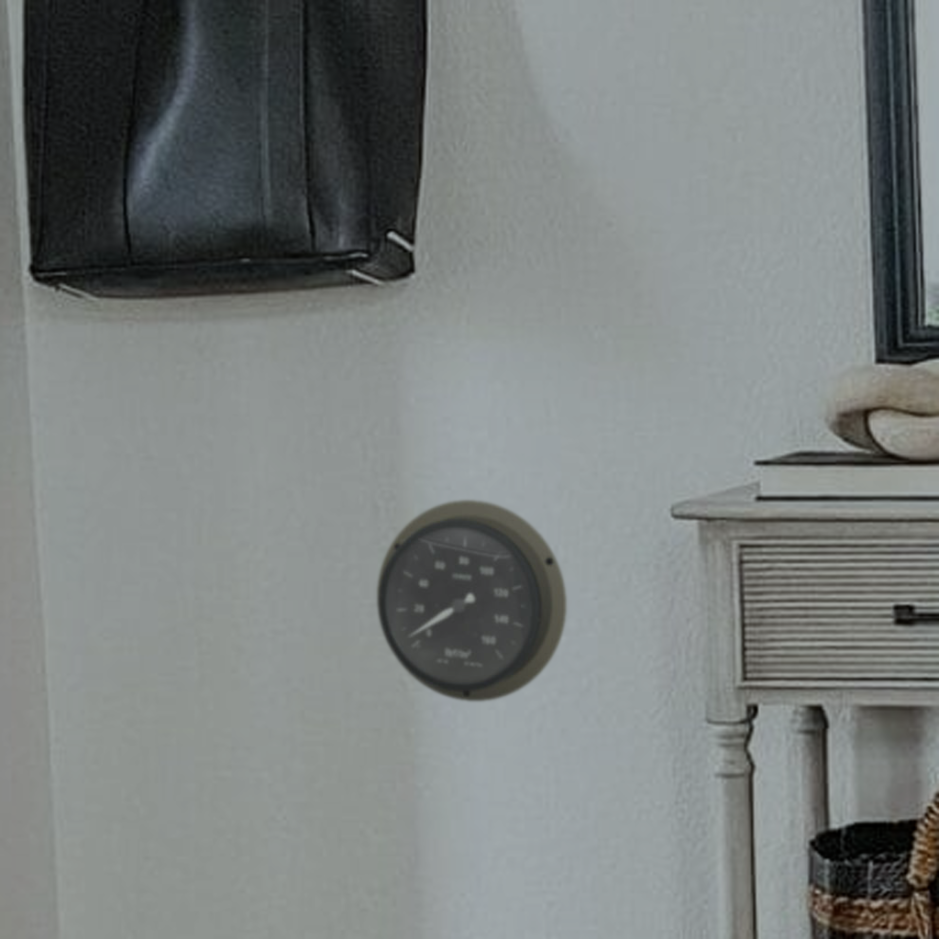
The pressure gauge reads 5 psi
